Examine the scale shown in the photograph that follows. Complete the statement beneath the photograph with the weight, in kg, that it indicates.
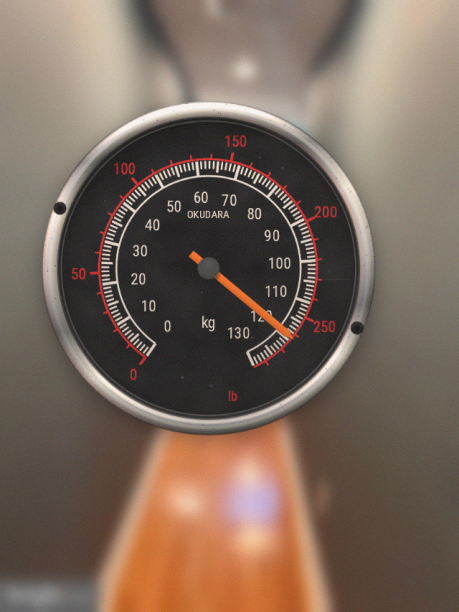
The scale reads 119 kg
